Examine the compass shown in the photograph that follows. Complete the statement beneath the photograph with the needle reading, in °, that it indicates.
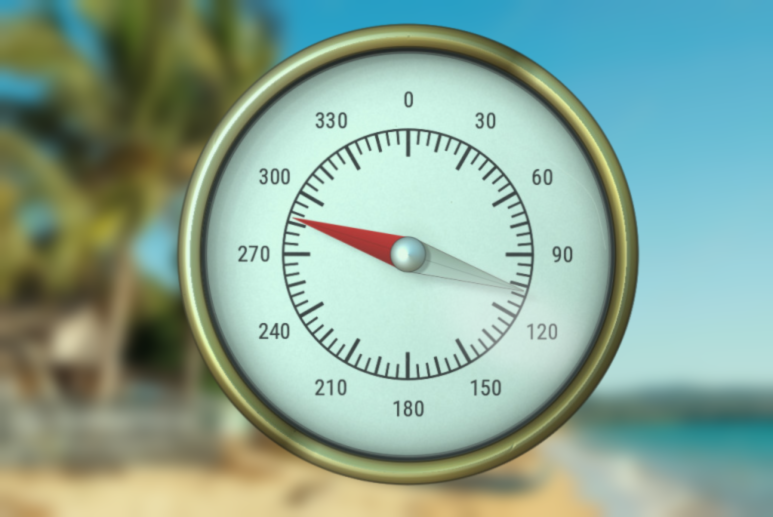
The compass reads 287.5 °
